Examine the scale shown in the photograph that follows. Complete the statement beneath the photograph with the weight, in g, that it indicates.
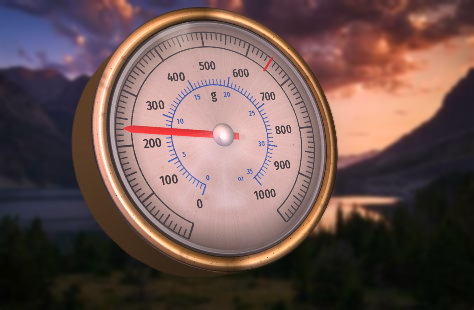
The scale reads 230 g
